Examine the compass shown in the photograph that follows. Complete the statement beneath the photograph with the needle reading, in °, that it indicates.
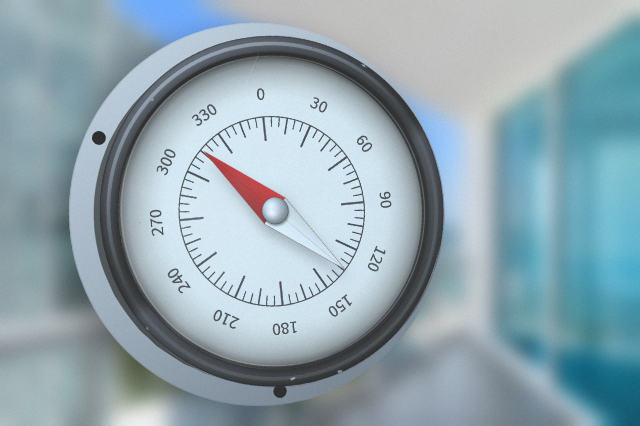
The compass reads 315 °
